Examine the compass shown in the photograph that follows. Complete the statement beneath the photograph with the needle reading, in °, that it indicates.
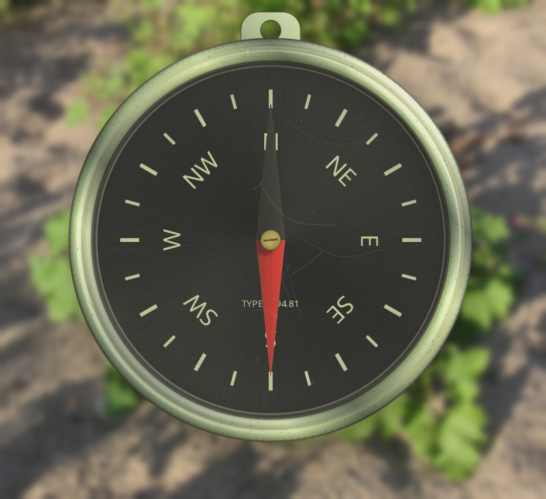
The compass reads 180 °
